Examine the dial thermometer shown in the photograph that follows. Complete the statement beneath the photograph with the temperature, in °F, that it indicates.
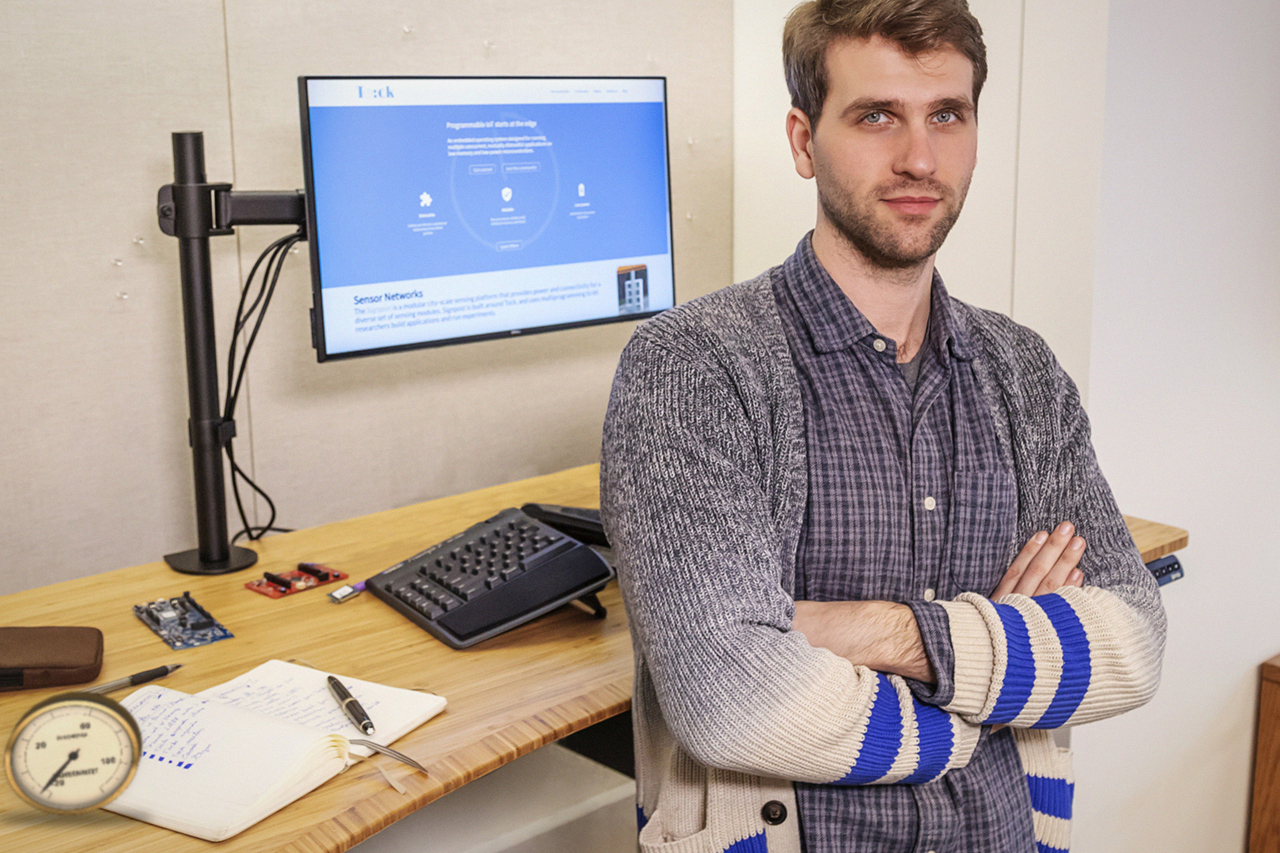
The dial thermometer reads -15 °F
